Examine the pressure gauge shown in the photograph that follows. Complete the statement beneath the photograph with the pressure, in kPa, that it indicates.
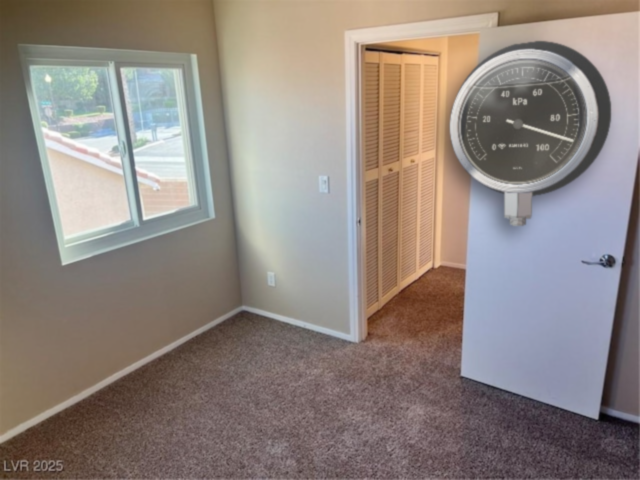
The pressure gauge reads 90 kPa
